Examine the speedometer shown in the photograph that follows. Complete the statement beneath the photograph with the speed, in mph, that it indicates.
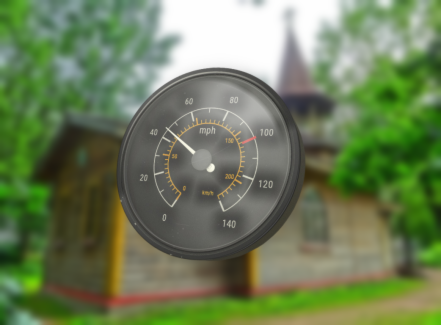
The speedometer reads 45 mph
